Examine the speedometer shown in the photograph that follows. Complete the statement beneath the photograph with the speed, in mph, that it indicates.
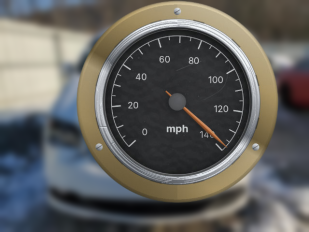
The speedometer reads 137.5 mph
